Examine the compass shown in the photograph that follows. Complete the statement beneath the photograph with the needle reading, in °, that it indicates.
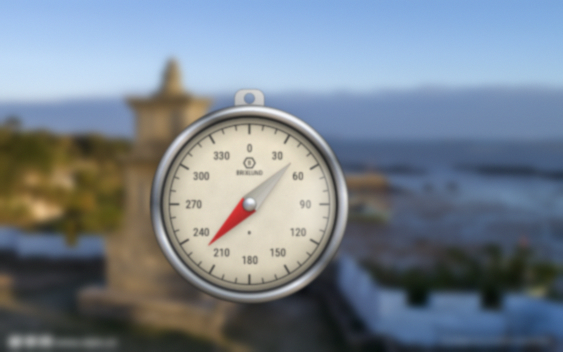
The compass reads 225 °
